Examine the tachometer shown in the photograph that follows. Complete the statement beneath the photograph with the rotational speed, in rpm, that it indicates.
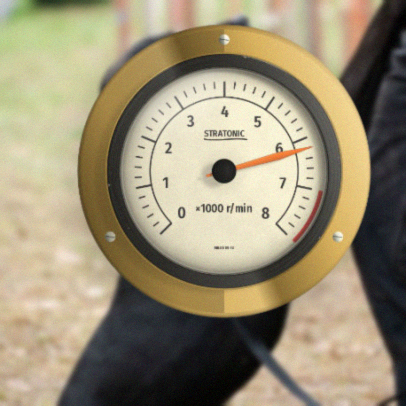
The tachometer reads 6200 rpm
